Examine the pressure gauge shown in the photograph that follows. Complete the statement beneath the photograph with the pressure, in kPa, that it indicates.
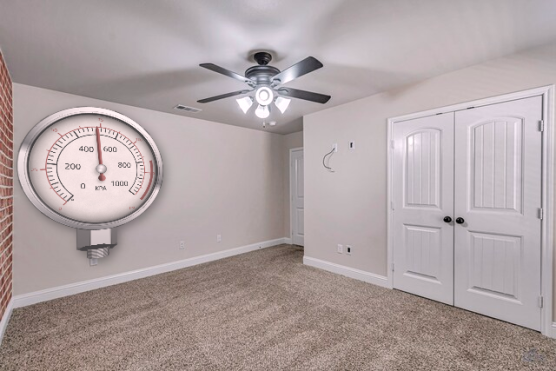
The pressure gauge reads 500 kPa
